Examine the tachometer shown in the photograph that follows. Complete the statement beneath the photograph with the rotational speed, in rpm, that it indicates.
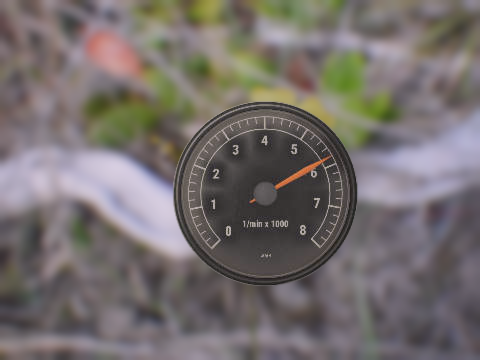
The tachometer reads 5800 rpm
